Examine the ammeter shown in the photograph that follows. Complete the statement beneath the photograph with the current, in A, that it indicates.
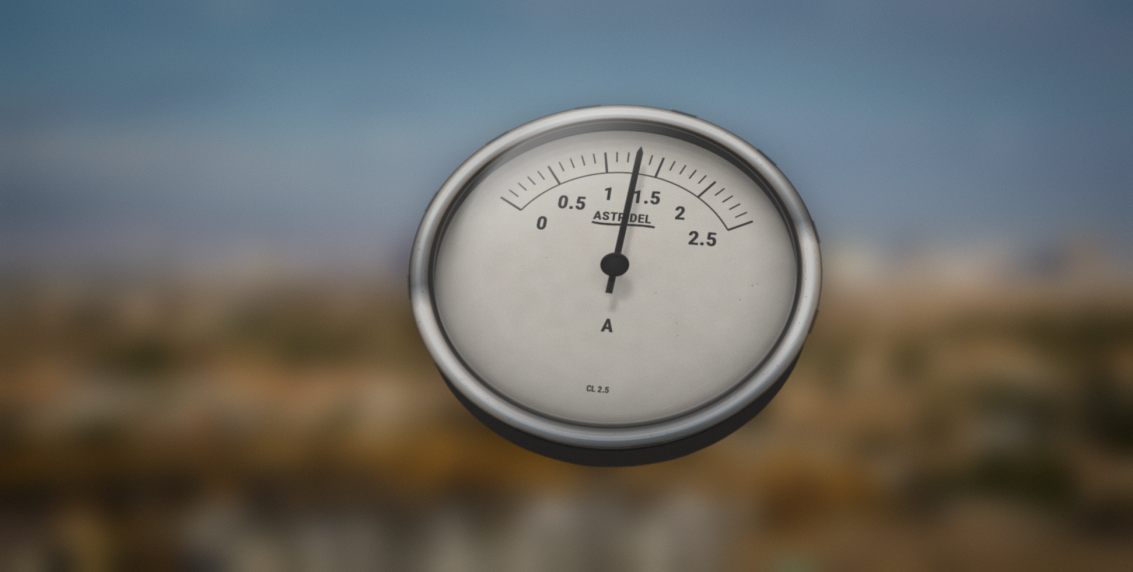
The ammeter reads 1.3 A
